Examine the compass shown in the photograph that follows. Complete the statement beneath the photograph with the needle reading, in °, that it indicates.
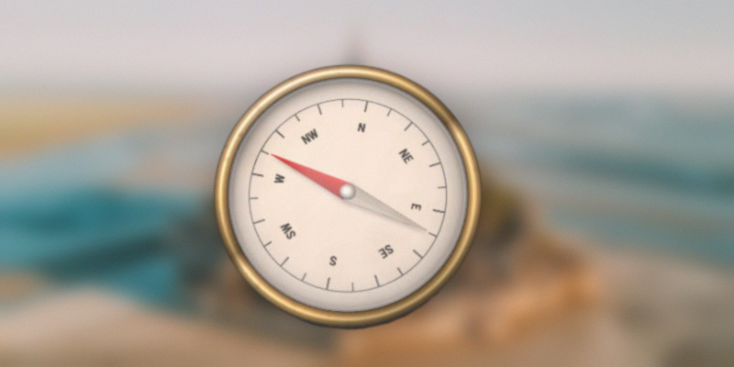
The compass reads 285 °
